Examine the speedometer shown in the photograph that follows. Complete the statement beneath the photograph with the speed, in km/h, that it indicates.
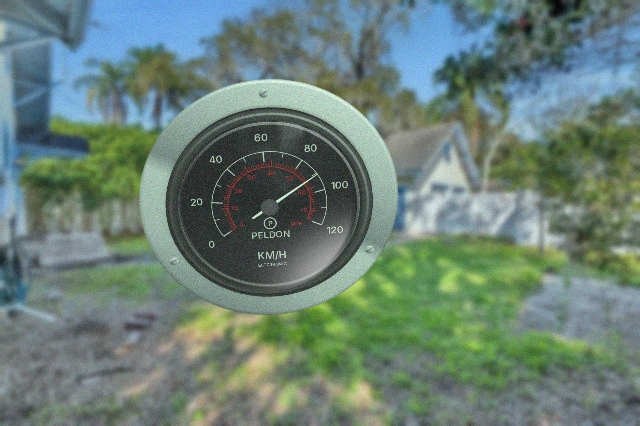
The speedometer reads 90 km/h
